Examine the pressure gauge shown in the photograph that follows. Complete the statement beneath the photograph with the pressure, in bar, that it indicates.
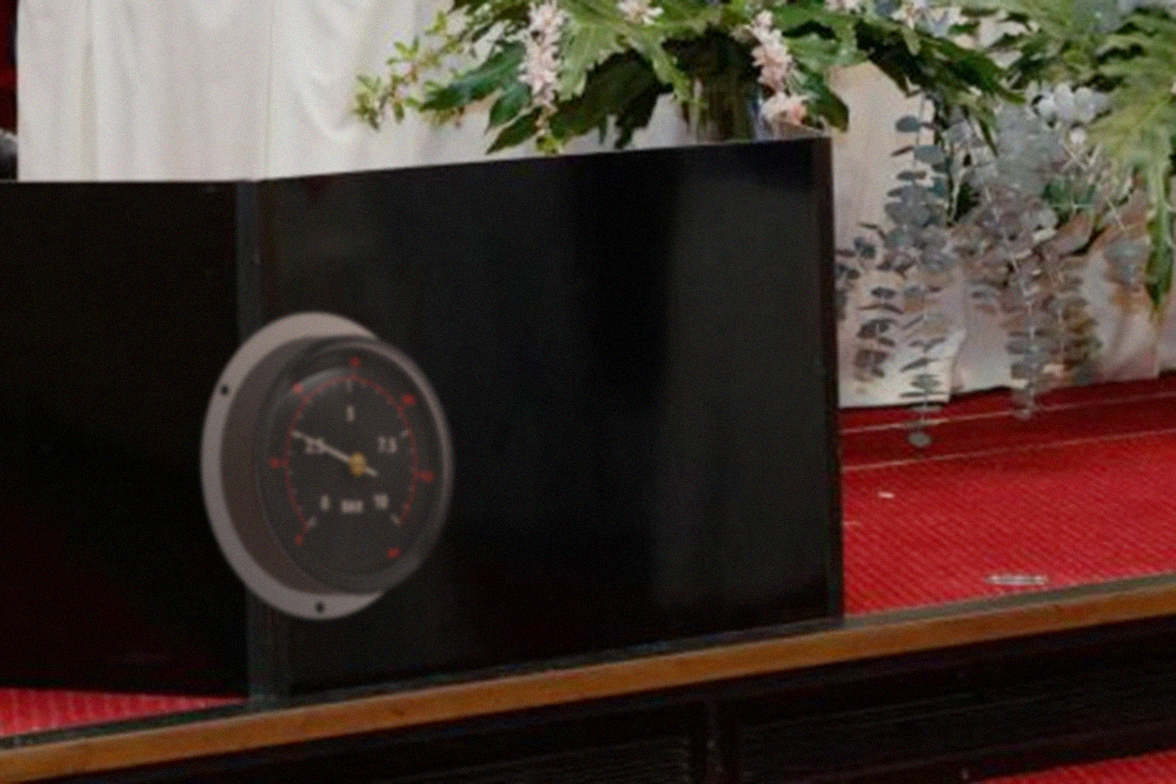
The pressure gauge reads 2.5 bar
